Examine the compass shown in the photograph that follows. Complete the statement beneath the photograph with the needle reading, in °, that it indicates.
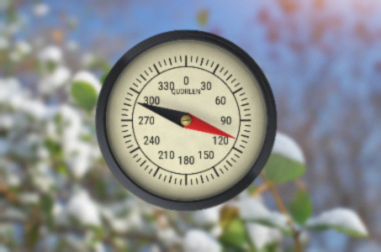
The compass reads 110 °
